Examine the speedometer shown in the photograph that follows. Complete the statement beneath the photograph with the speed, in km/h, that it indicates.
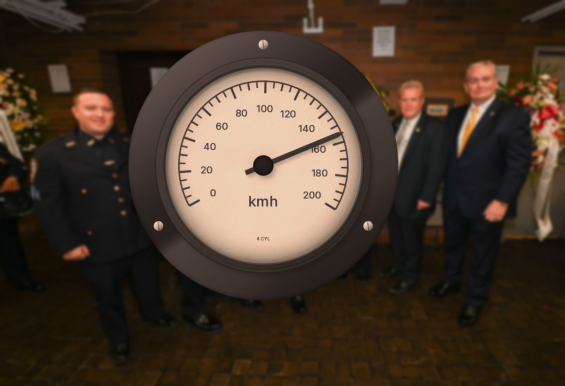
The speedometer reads 155 km/h
